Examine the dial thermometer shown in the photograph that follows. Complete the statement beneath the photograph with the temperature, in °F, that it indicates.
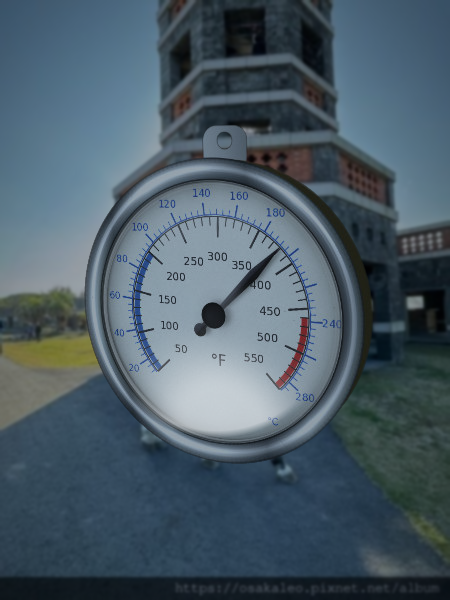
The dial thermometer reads 380 °F
